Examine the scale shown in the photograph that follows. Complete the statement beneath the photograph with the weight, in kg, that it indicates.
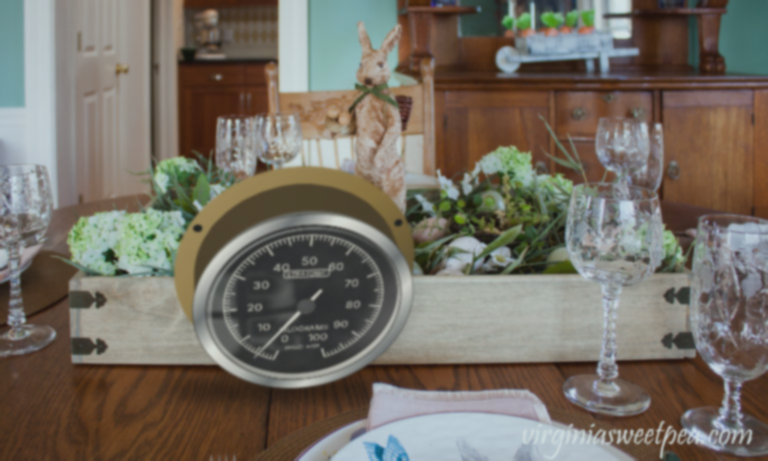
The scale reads 5 kg
